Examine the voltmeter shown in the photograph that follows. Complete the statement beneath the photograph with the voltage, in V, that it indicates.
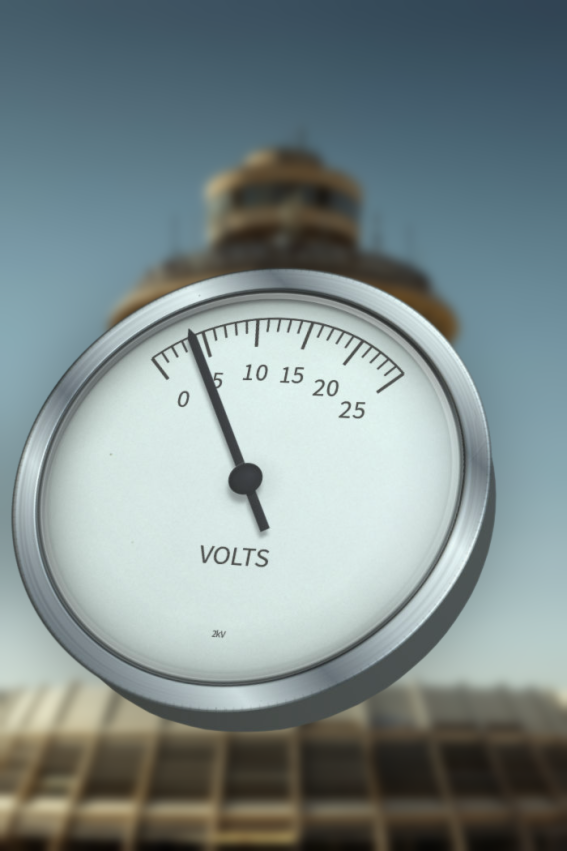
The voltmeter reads 4 V
